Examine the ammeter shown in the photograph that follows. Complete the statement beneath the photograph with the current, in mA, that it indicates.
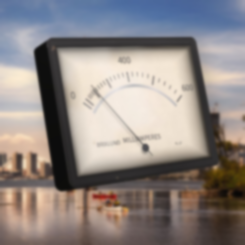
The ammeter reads 200 mA
